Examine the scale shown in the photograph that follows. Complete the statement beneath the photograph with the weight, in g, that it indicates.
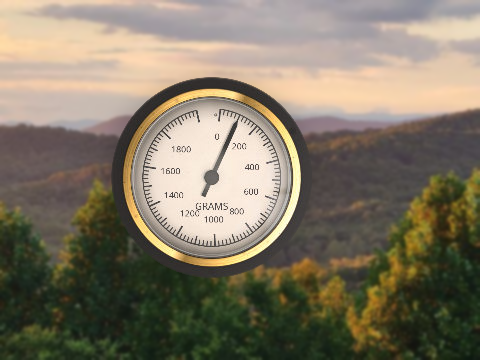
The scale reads 100 g
